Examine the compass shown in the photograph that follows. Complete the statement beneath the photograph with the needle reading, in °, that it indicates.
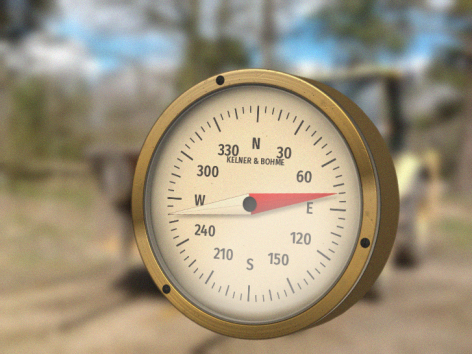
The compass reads 80 °
